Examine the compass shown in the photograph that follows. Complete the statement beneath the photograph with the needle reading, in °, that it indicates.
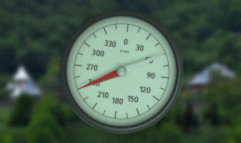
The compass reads 240 °
